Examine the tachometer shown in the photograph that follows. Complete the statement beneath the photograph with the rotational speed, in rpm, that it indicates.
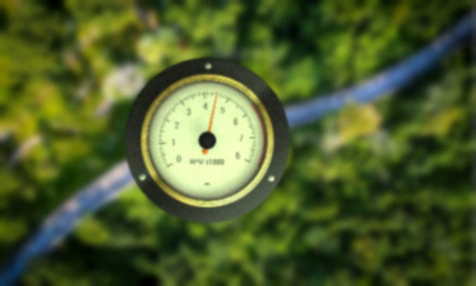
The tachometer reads 4500 rpm
